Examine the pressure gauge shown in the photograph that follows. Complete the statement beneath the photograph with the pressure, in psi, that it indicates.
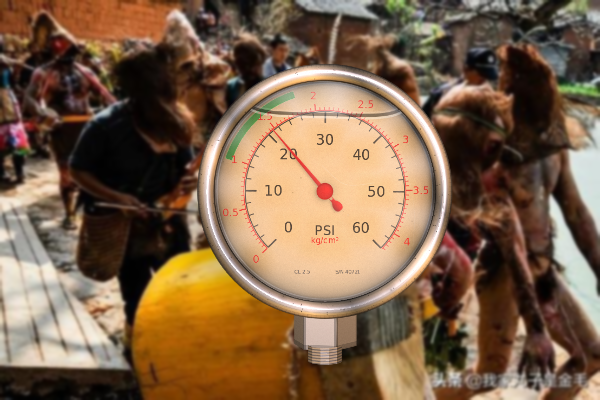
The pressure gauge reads 21 psi
